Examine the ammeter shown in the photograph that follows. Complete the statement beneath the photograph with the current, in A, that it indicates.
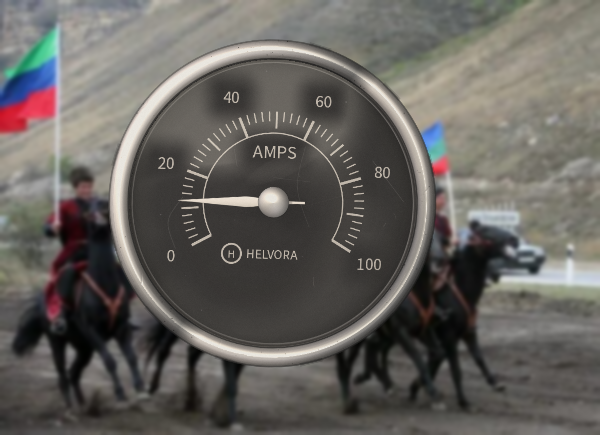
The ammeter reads 12 A
